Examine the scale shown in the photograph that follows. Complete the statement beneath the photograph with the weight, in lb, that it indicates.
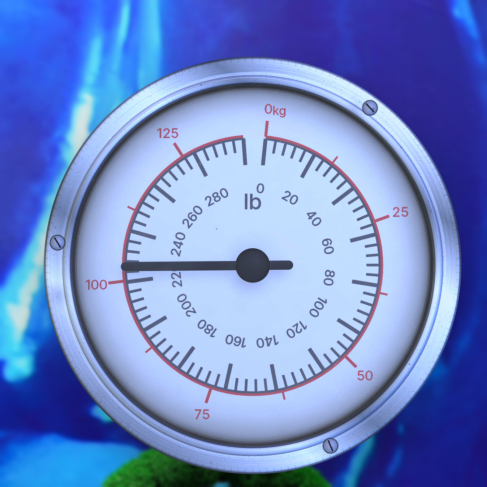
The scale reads 226 lb
